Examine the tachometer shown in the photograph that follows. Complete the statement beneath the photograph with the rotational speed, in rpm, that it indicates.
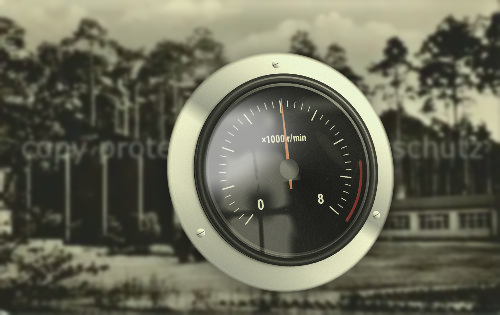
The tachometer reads 4000 rpm
